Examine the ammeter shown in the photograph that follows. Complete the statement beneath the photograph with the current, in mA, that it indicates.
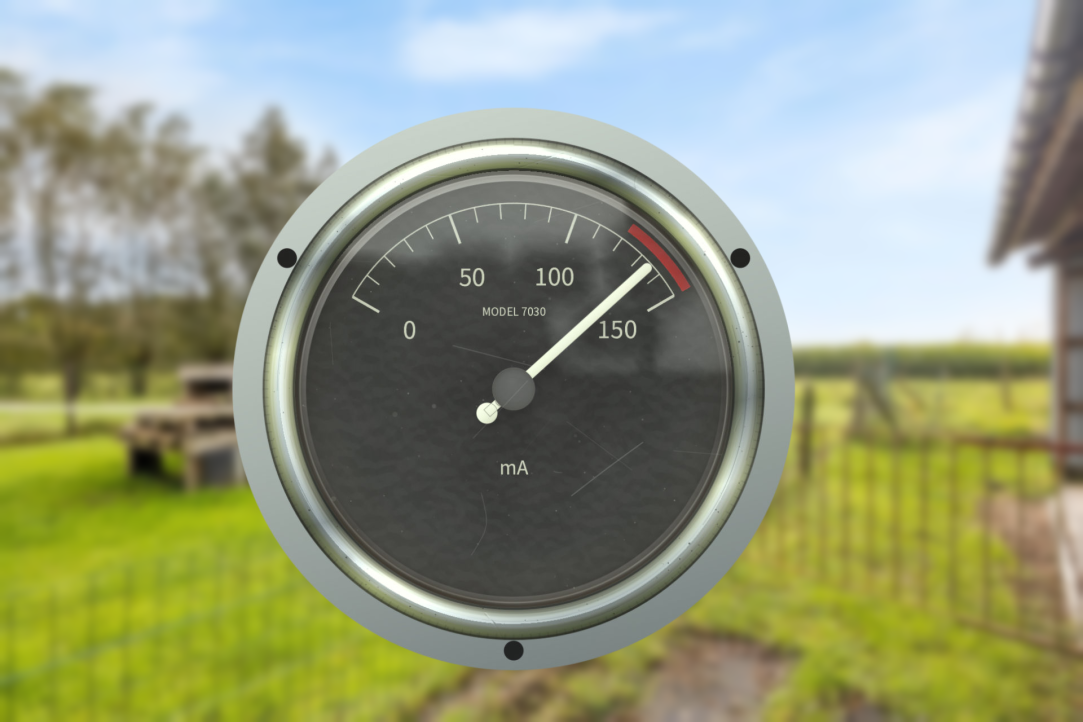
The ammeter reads 135 mA
